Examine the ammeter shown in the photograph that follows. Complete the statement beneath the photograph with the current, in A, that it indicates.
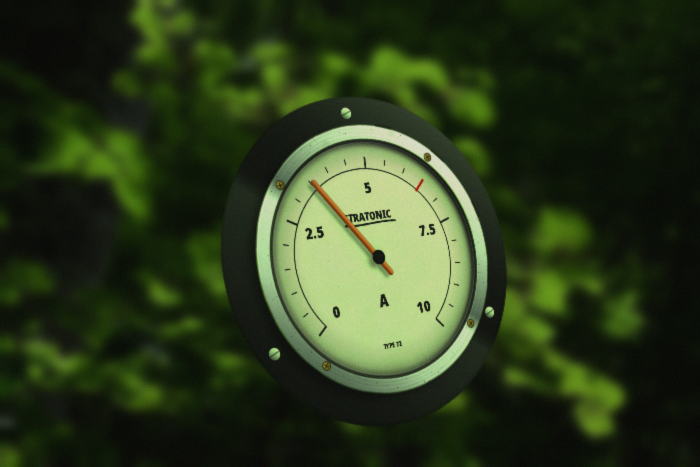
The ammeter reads 3.5 A
